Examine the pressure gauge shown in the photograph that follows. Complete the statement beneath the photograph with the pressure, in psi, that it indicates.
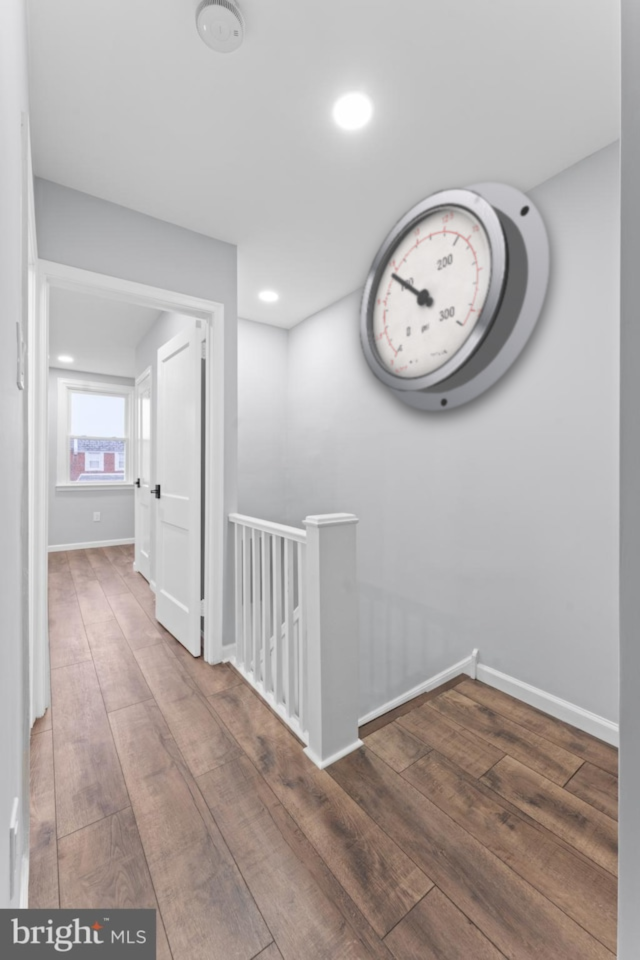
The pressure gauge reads 100 psi
